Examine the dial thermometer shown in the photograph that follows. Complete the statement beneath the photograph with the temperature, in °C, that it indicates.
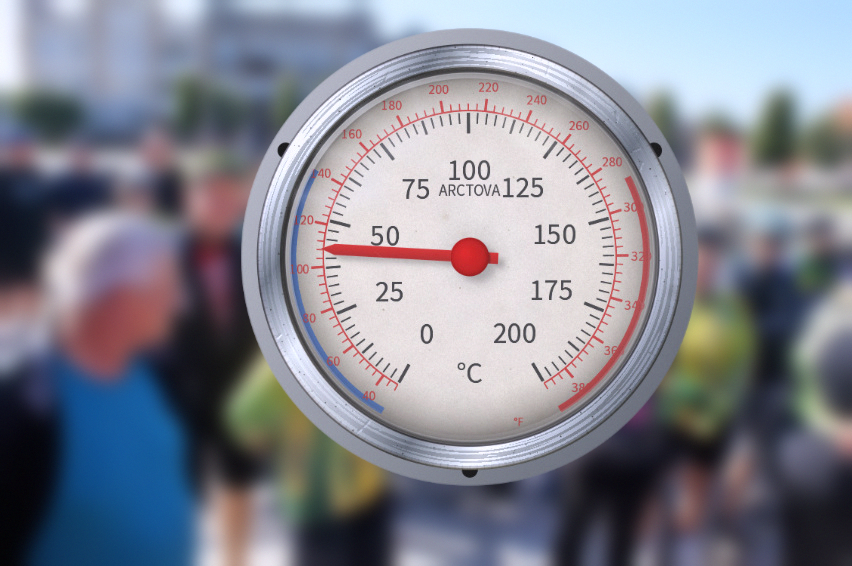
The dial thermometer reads 42.5 °C
